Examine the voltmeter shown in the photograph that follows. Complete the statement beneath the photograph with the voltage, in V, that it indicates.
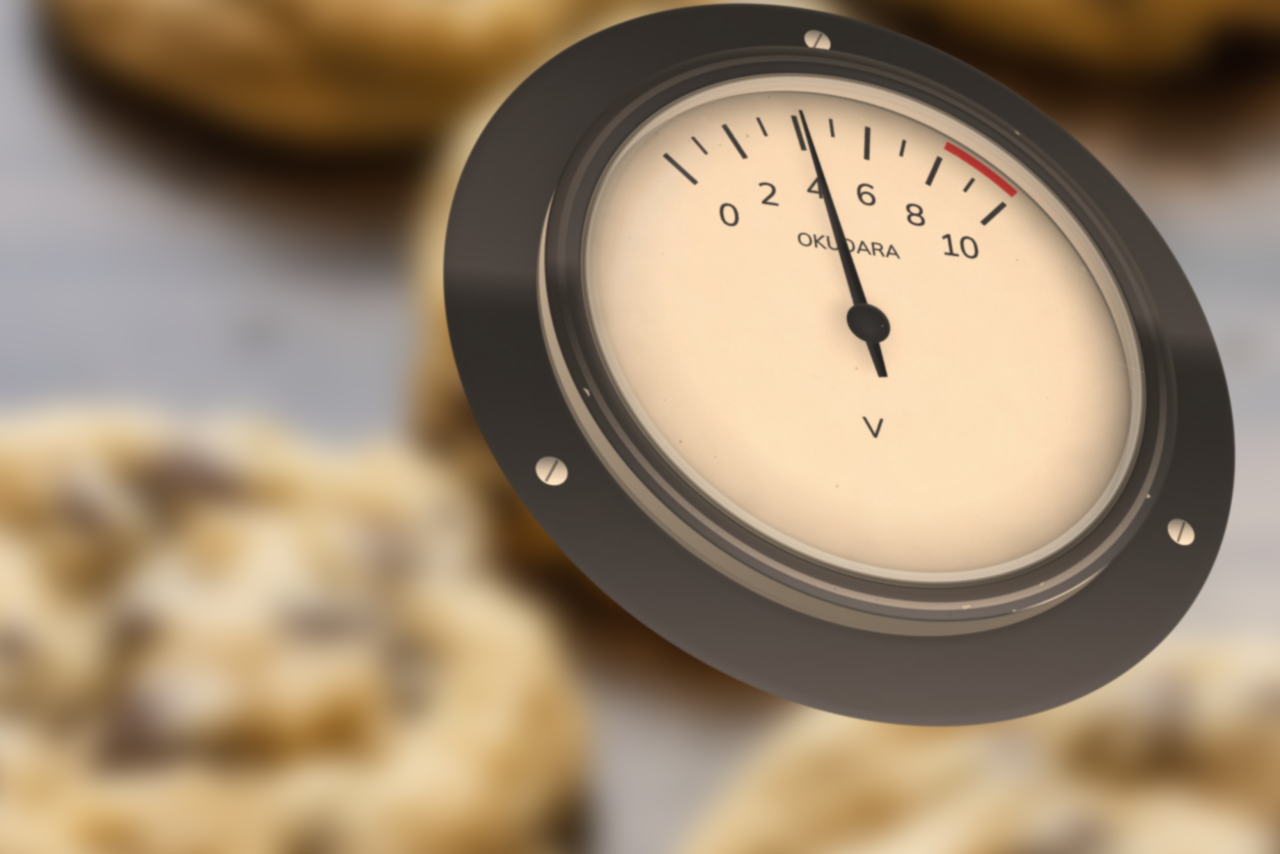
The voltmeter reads 4 V
